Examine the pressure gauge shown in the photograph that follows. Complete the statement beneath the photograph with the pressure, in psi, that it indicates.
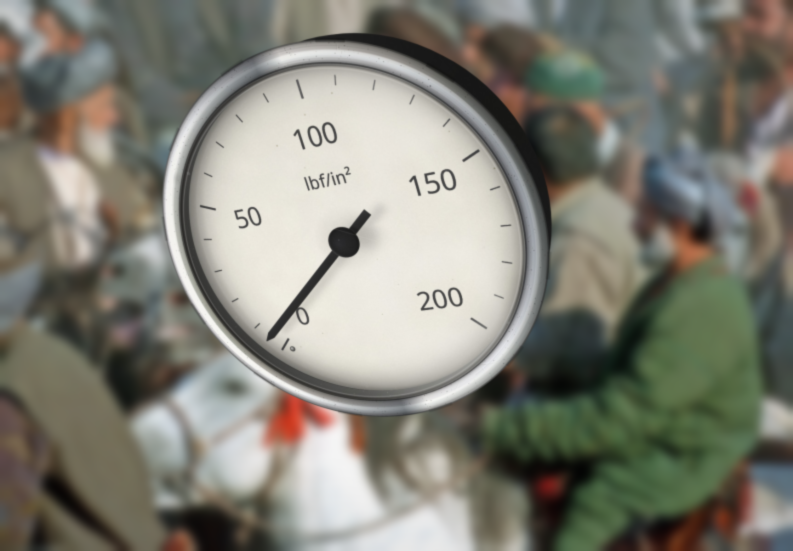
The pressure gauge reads 5 psi
